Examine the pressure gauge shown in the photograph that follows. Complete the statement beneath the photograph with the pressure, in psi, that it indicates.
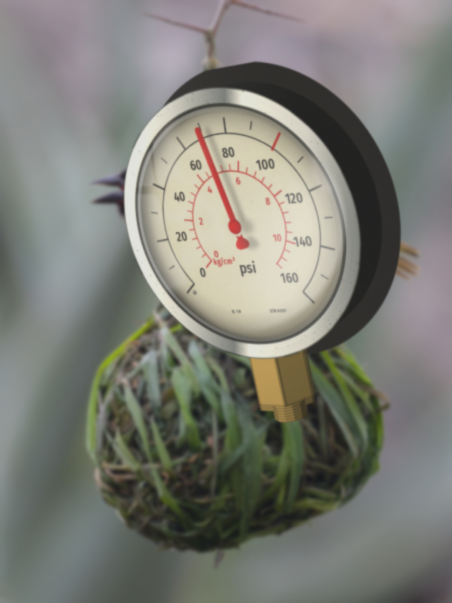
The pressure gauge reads 70 psi
